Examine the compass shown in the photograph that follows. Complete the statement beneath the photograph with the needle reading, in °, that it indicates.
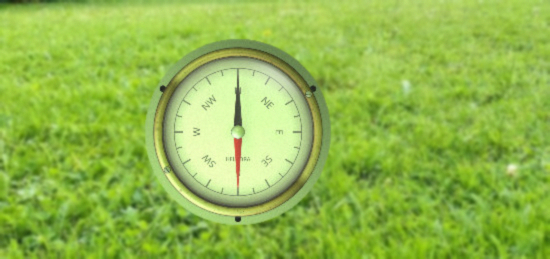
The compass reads 180 °
